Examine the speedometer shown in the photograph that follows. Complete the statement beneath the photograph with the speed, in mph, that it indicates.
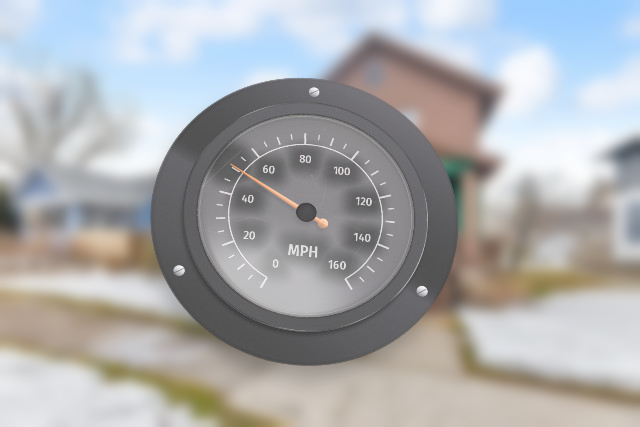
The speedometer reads 50 mph
